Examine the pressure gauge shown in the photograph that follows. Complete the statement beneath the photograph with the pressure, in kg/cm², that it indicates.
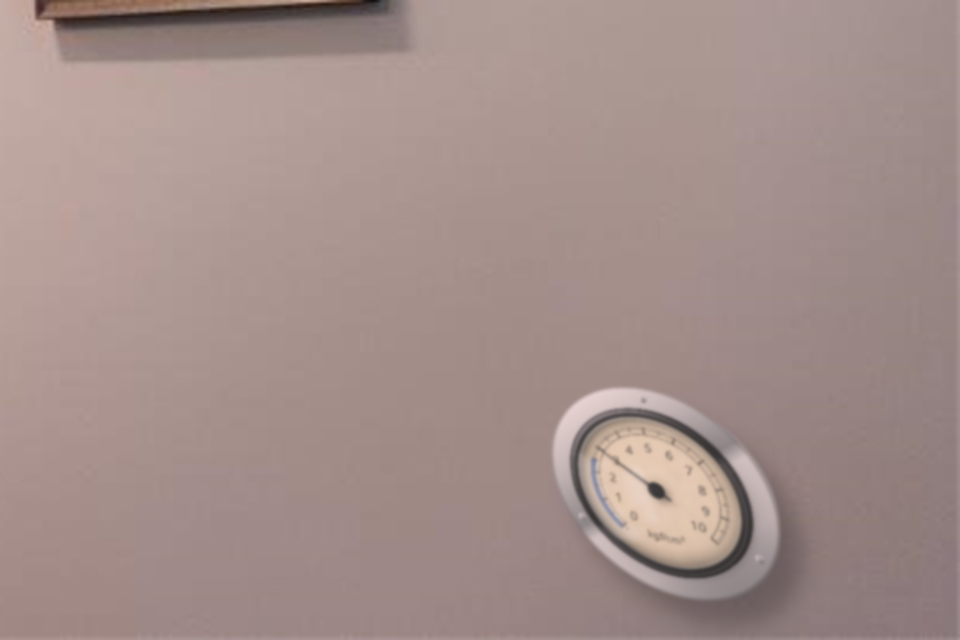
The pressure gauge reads 3 kg/cm²
